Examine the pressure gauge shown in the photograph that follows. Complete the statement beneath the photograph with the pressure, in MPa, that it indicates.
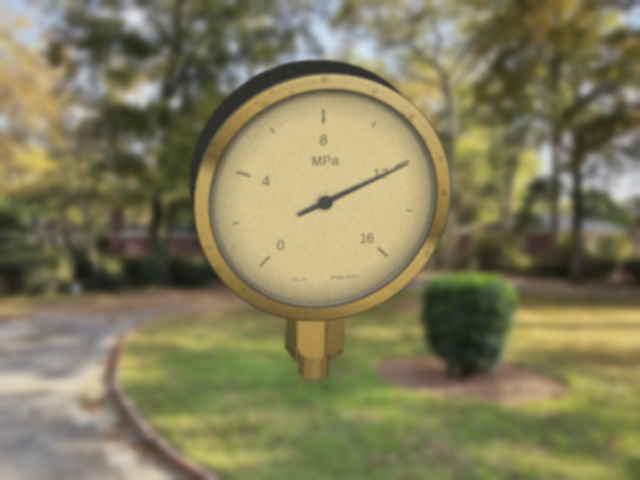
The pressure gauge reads 12 MPa
